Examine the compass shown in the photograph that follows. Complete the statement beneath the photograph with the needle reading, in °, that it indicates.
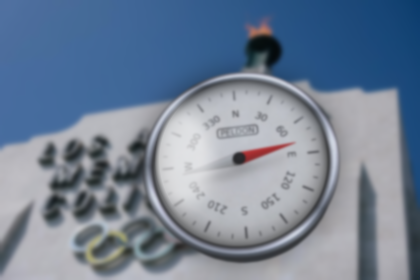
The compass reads 80 °
